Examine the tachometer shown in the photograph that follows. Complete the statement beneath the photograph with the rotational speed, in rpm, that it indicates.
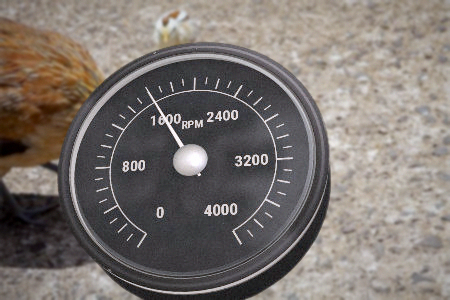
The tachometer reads 1600 rpm
